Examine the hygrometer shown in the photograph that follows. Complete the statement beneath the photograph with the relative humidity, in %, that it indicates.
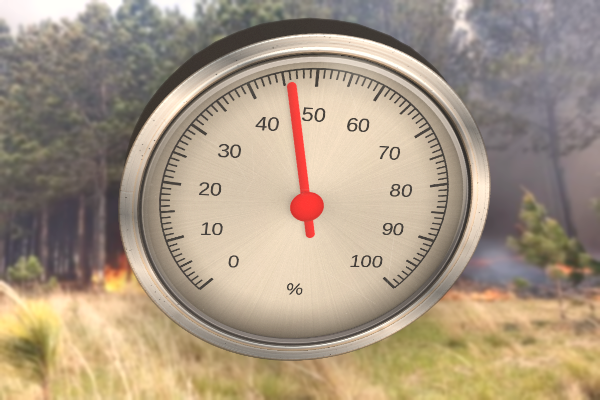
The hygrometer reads 46 %
